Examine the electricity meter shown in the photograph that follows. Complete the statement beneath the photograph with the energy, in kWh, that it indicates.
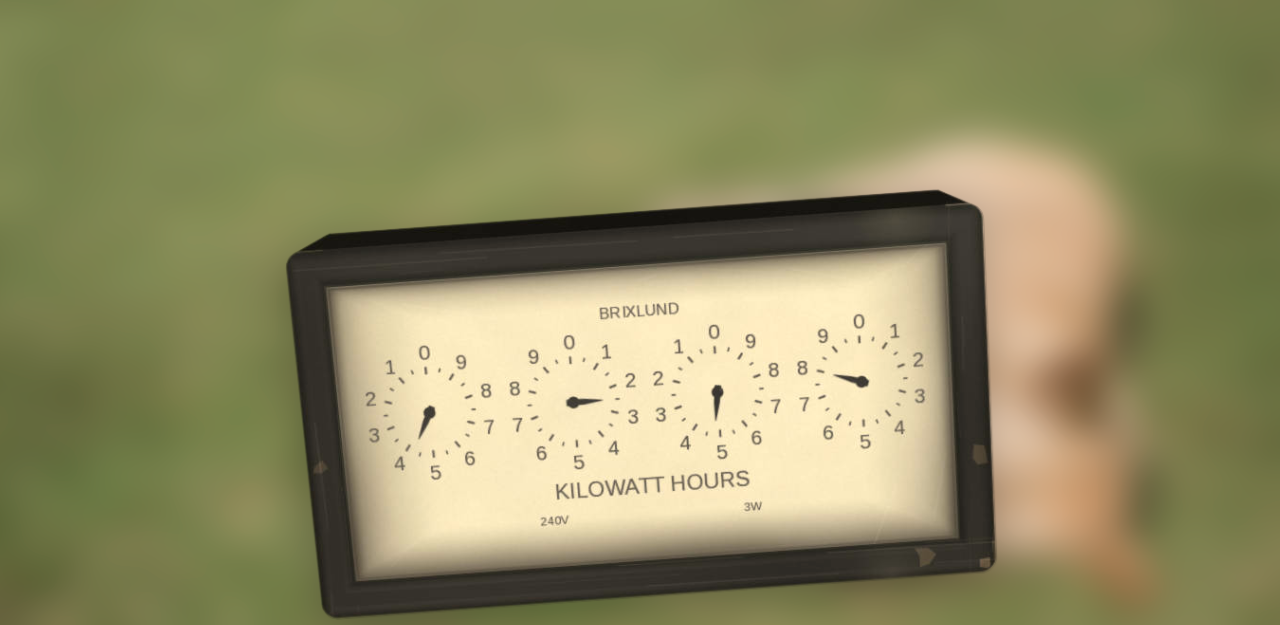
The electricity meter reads 4248 kWh
